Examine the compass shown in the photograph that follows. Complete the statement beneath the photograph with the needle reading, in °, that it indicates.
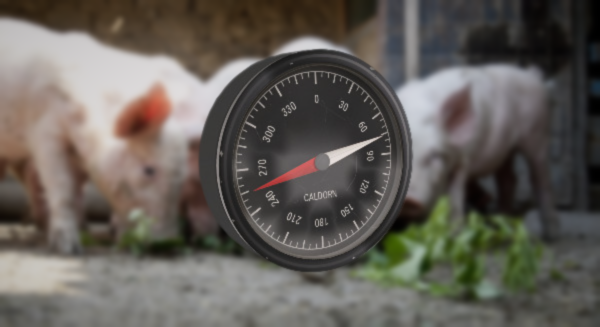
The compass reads 255 °
